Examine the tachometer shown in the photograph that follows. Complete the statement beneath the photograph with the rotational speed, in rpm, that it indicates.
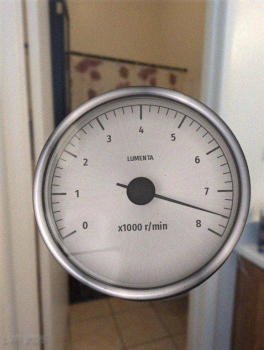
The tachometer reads 7600 rpm
